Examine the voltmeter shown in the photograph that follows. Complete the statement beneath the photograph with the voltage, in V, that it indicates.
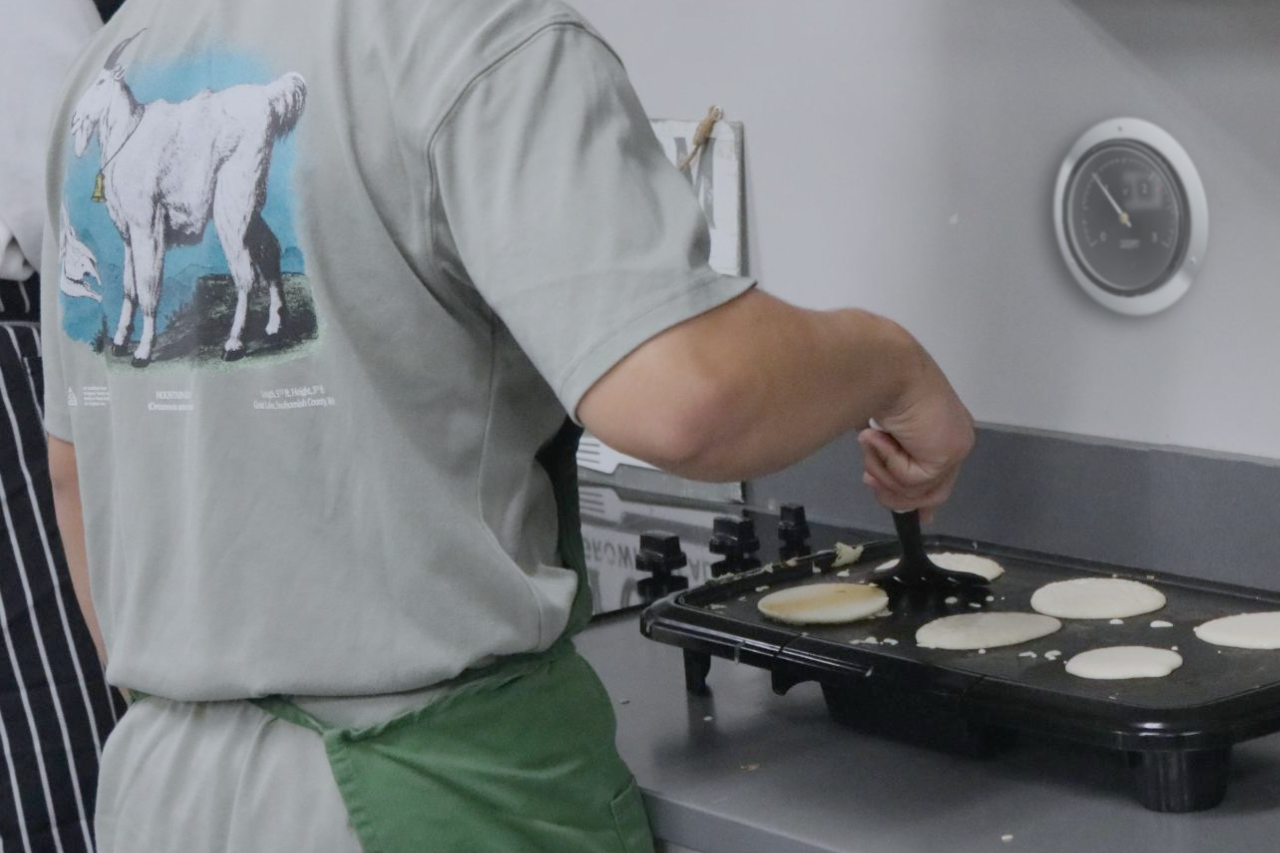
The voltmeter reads 1 V
